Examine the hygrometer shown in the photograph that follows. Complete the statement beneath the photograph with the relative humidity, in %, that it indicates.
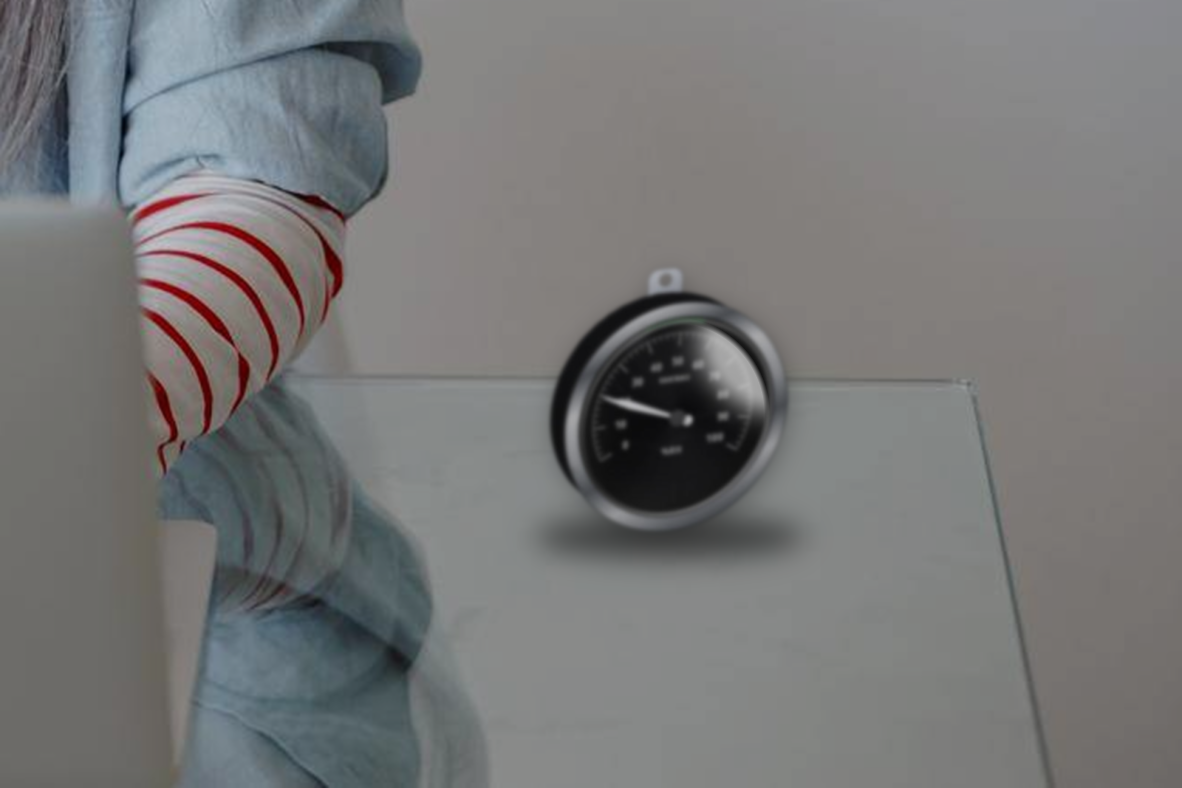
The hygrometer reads 20 %
